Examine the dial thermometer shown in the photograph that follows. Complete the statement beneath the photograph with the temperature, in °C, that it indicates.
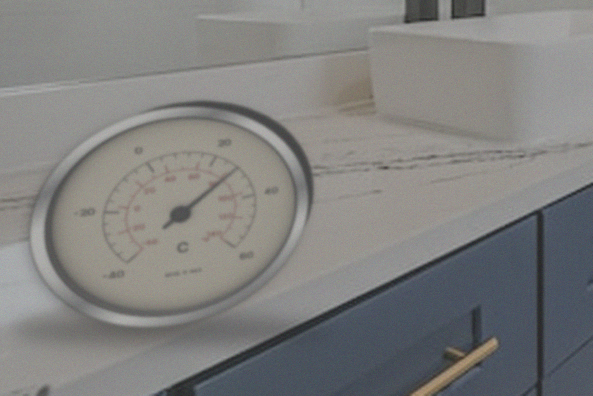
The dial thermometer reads 28 °C
